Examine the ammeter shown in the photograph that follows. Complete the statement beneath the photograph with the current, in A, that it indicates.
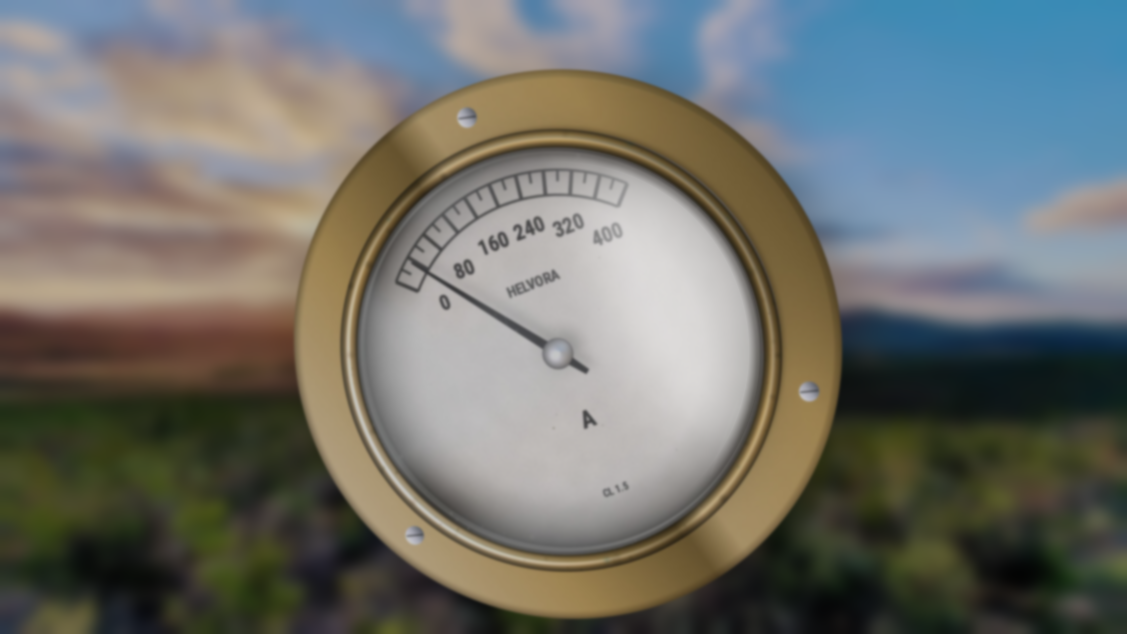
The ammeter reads 40 A
